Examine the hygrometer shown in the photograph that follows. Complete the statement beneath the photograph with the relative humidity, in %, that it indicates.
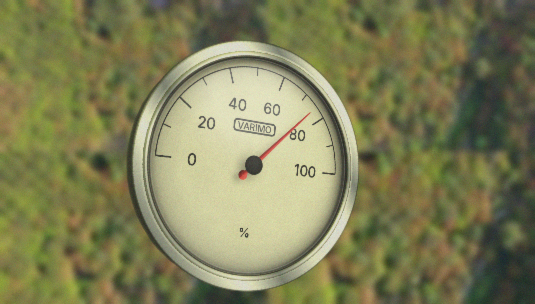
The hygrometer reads 75 %
